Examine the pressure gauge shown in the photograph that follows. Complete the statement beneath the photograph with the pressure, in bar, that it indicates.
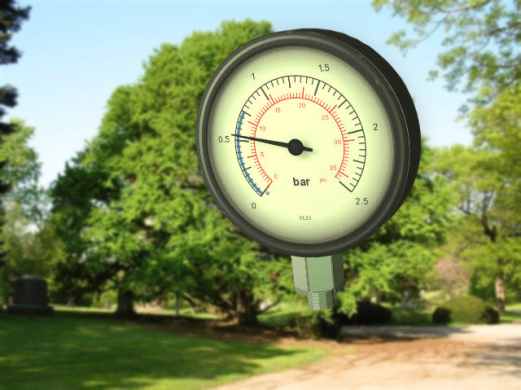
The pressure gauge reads 0.55 bar
